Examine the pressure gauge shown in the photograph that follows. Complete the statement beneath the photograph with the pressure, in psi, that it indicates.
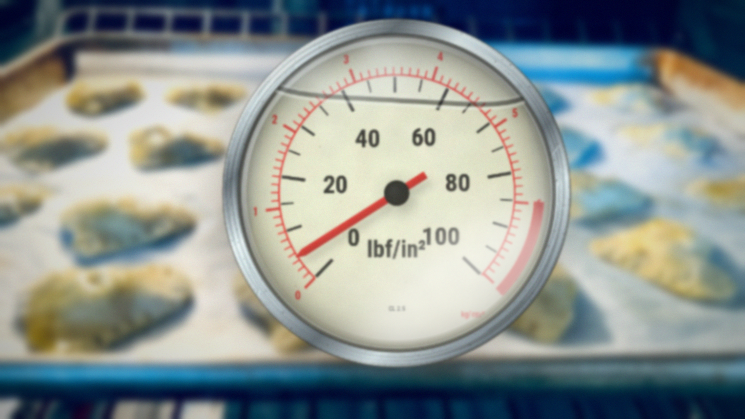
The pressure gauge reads 5 psi
